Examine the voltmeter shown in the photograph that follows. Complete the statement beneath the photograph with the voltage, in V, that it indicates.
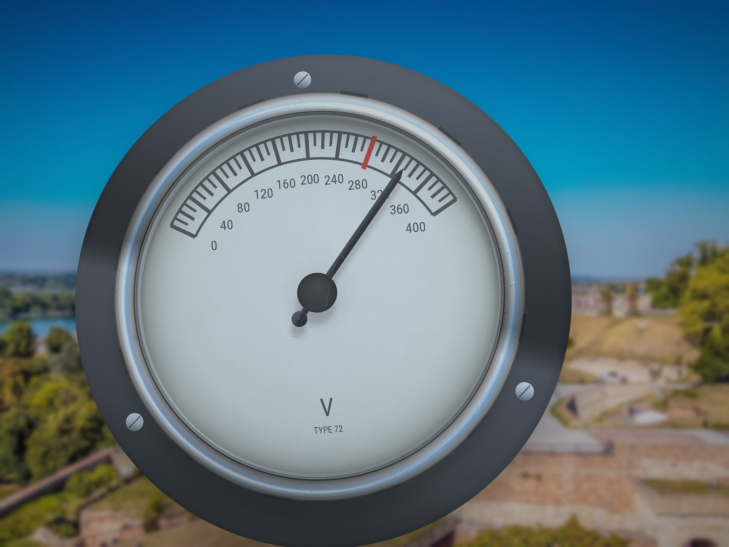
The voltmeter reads 330 V
